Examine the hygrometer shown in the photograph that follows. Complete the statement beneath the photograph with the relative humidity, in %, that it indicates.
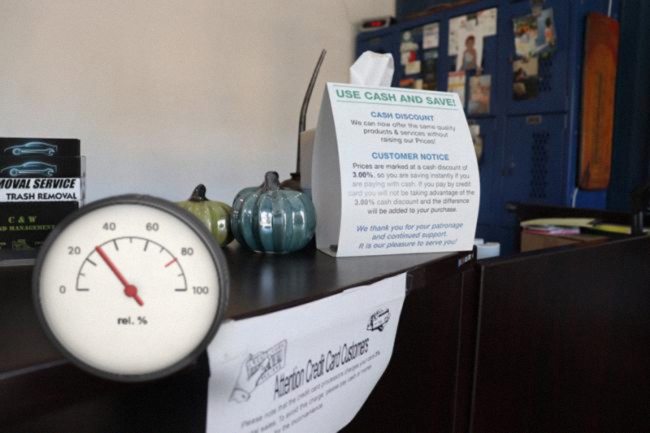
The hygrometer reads 30 %
